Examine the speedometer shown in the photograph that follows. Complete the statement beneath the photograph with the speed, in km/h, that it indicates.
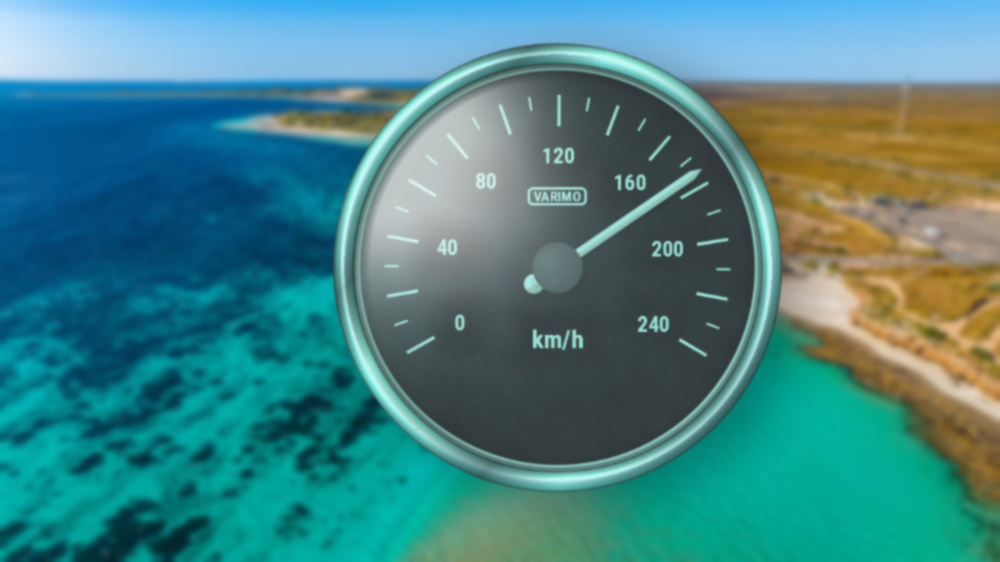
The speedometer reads 175 km/h
